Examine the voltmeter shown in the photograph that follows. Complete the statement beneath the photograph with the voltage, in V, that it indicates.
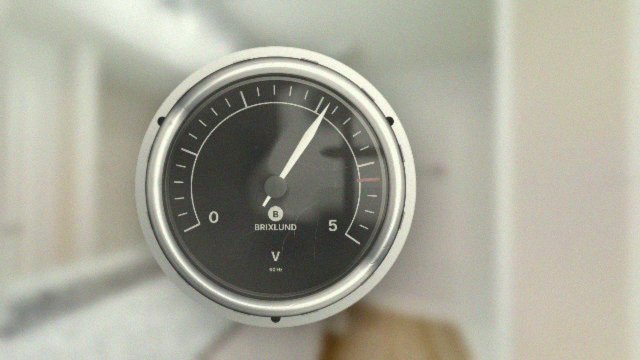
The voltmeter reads 3.1 V
